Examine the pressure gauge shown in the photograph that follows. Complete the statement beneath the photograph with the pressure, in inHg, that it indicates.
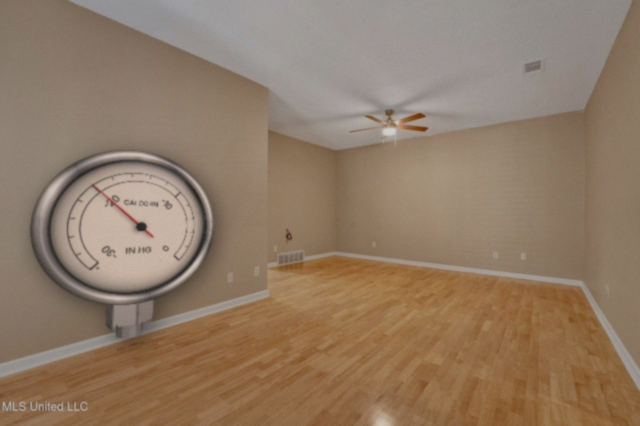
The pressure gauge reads -20 inHg
